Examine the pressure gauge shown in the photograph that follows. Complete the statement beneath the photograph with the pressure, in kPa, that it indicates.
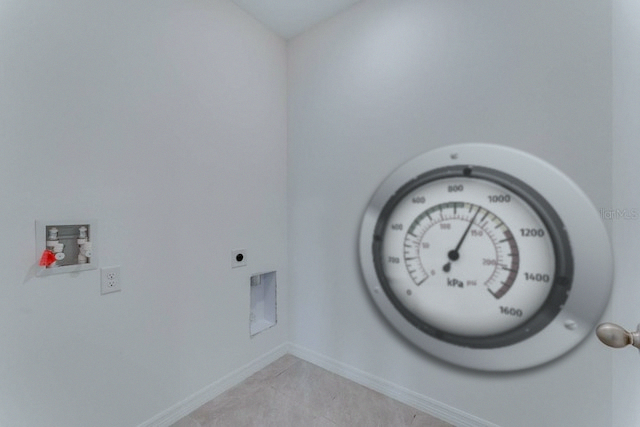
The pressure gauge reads 950 kPa
